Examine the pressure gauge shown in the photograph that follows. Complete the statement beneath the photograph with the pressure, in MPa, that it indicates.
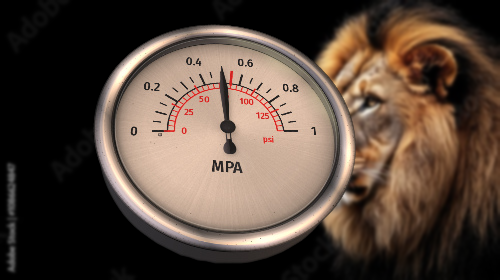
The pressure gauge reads 0.5 MPa
